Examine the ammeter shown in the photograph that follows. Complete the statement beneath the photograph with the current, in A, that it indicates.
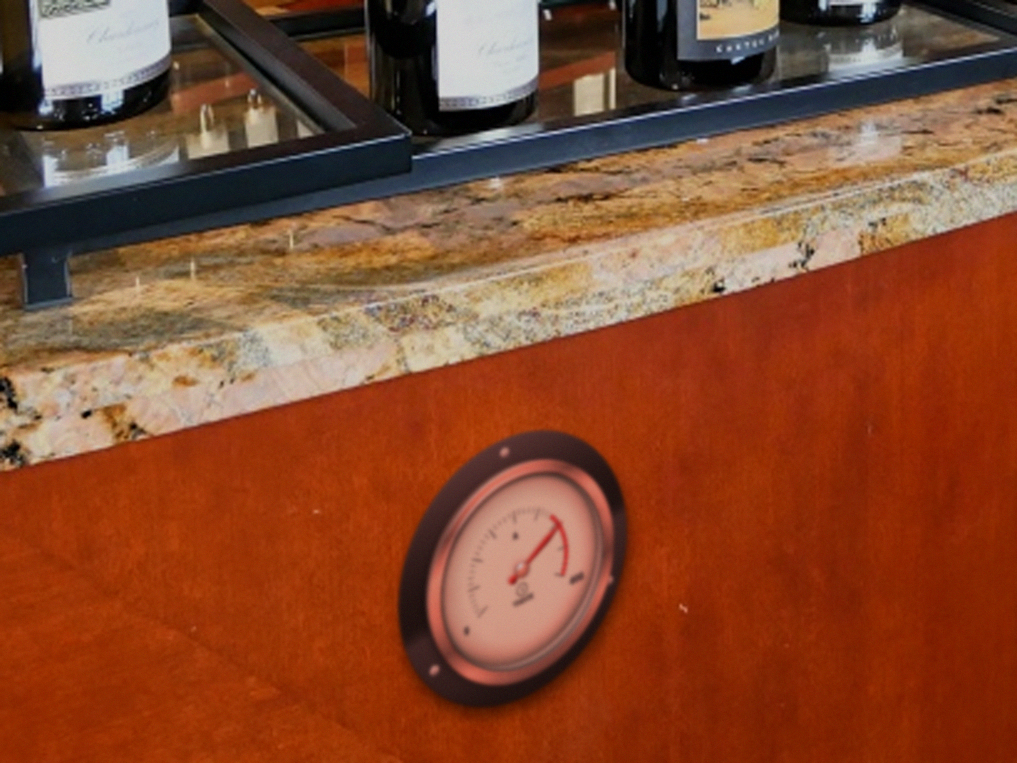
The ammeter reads 300 A
